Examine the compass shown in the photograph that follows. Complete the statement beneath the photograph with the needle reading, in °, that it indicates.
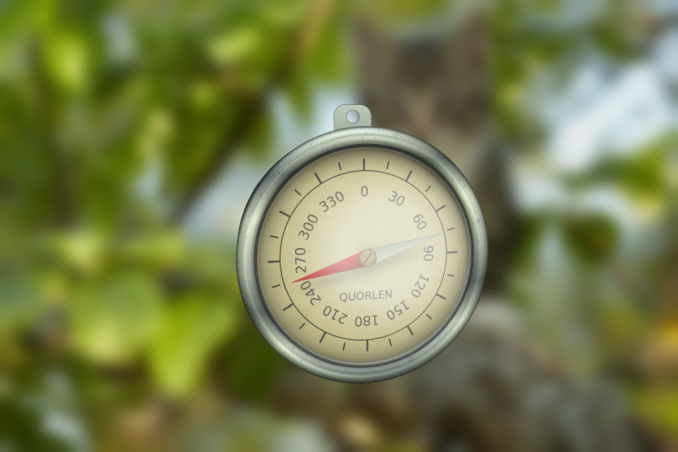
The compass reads 255 °
